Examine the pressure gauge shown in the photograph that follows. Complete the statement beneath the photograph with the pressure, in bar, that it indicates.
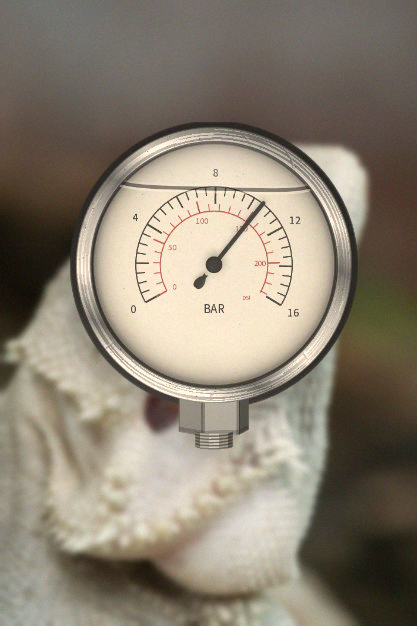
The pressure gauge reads 10.5 bar
